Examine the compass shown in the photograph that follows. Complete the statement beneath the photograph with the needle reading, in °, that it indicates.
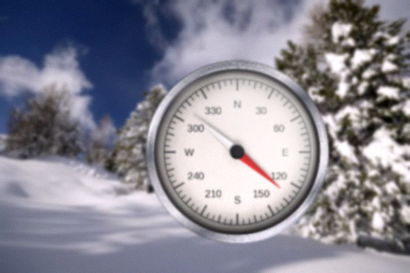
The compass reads 130 °
